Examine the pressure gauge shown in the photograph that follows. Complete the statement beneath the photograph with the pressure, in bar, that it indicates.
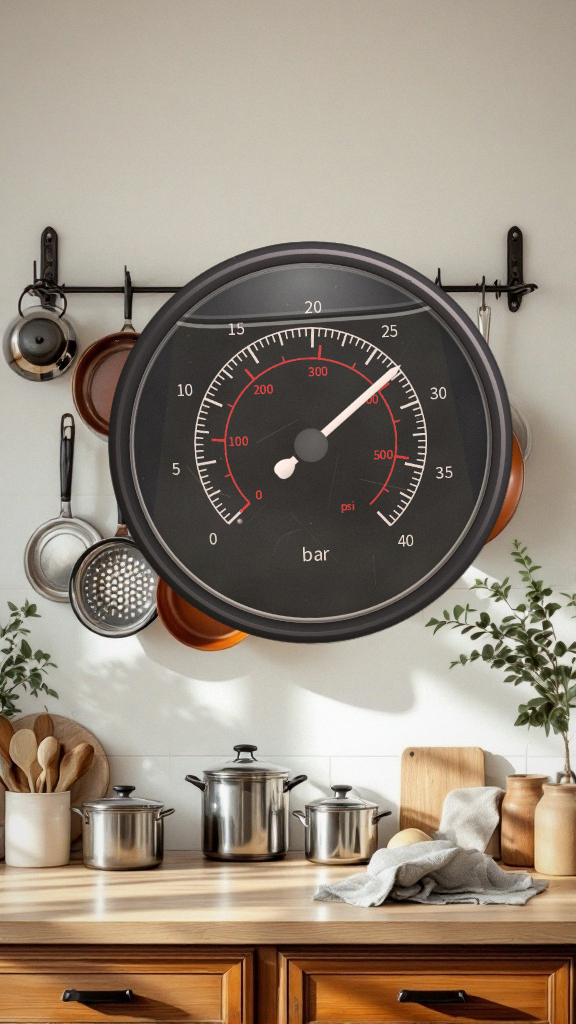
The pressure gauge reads 27 bar
